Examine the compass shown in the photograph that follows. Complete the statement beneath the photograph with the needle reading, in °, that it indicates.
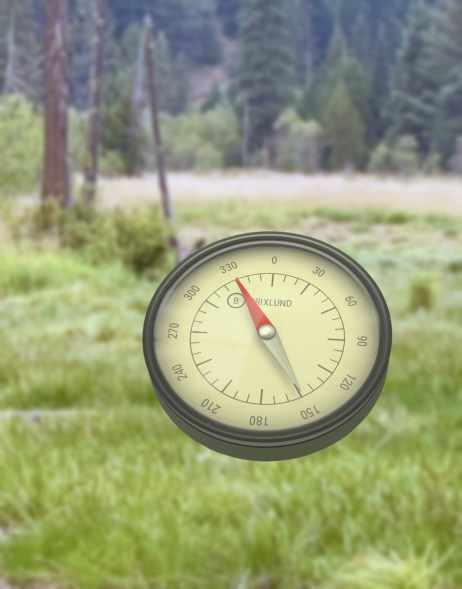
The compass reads 330 °
